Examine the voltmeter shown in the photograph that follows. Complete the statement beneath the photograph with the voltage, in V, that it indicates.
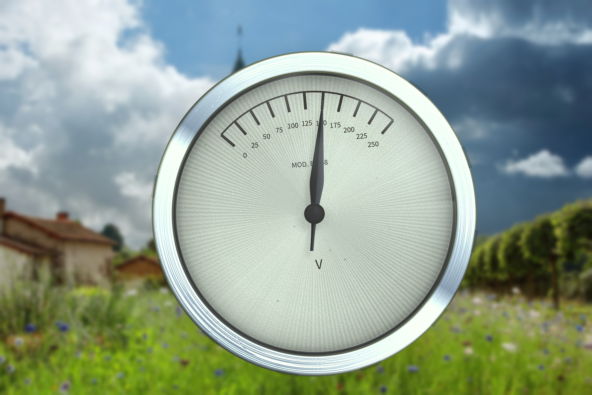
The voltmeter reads 150 V
